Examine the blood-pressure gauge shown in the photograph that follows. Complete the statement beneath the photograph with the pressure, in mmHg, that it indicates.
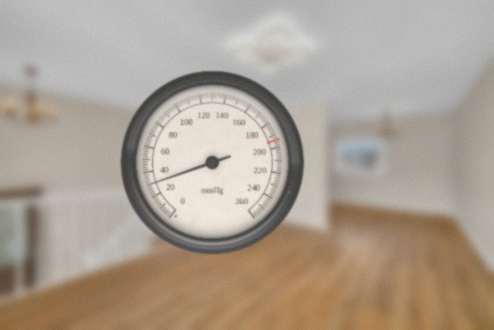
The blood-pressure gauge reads 30 mmHg
